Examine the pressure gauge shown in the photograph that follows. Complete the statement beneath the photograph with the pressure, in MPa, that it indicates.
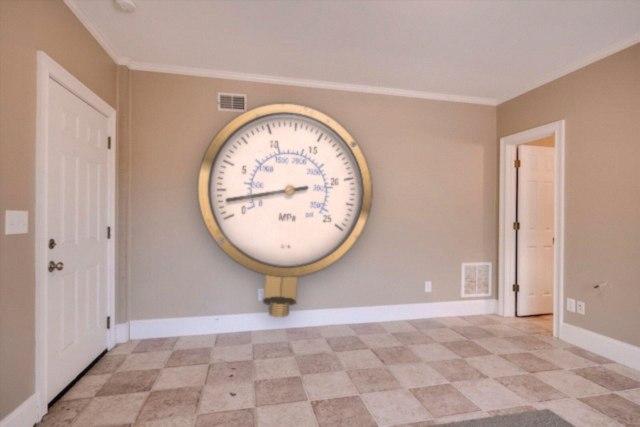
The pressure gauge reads 1.5 MPa
